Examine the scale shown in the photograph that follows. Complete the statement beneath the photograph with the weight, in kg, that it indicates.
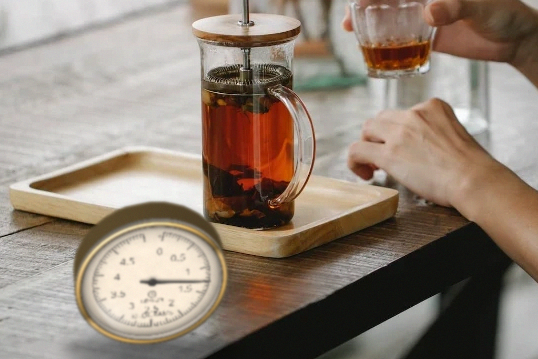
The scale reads 1.25 kg
